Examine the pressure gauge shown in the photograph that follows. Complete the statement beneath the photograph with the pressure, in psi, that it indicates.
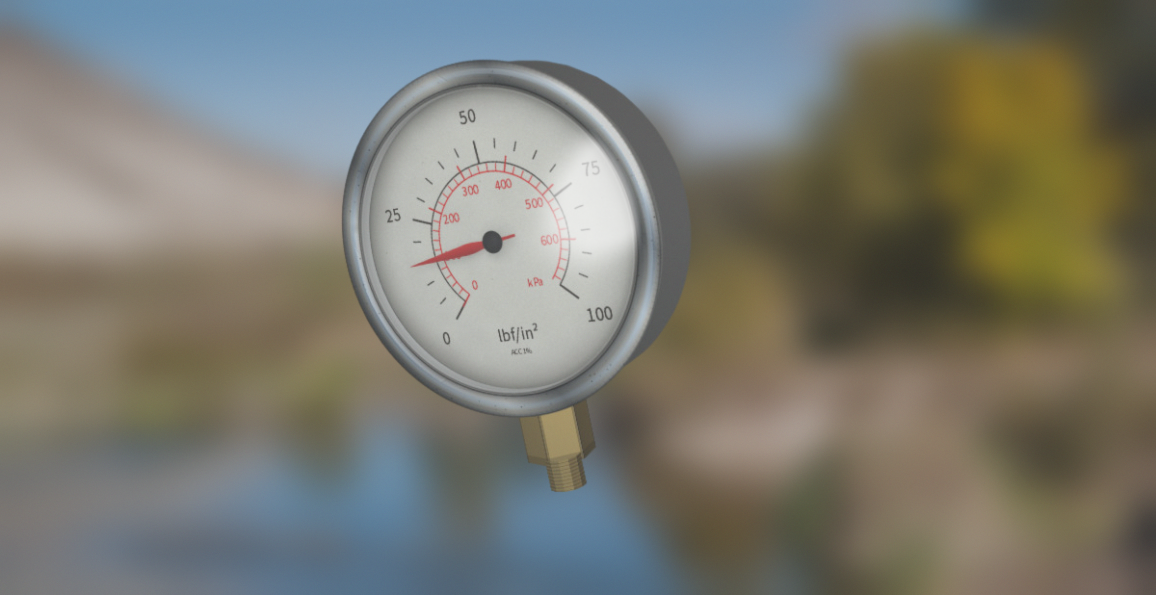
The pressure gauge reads 15 psi
